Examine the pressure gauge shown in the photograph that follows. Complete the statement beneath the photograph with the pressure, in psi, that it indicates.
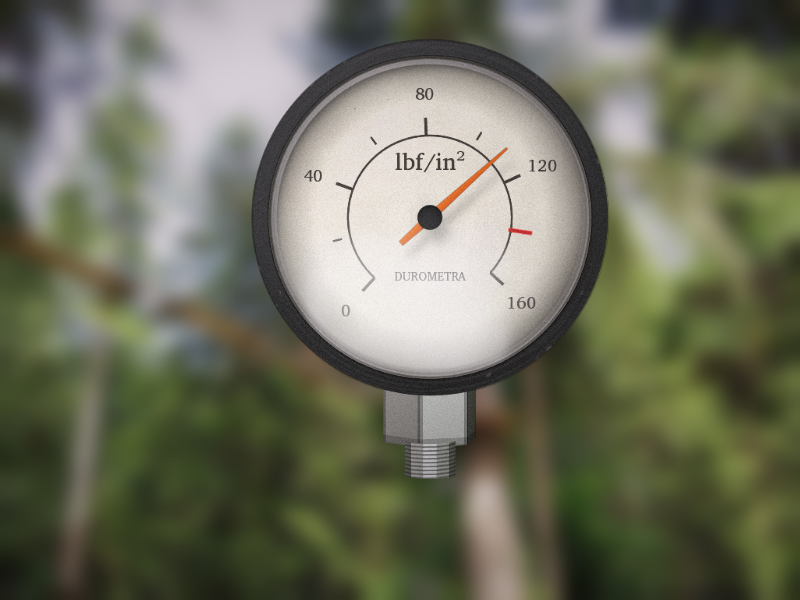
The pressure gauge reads 110 psi
